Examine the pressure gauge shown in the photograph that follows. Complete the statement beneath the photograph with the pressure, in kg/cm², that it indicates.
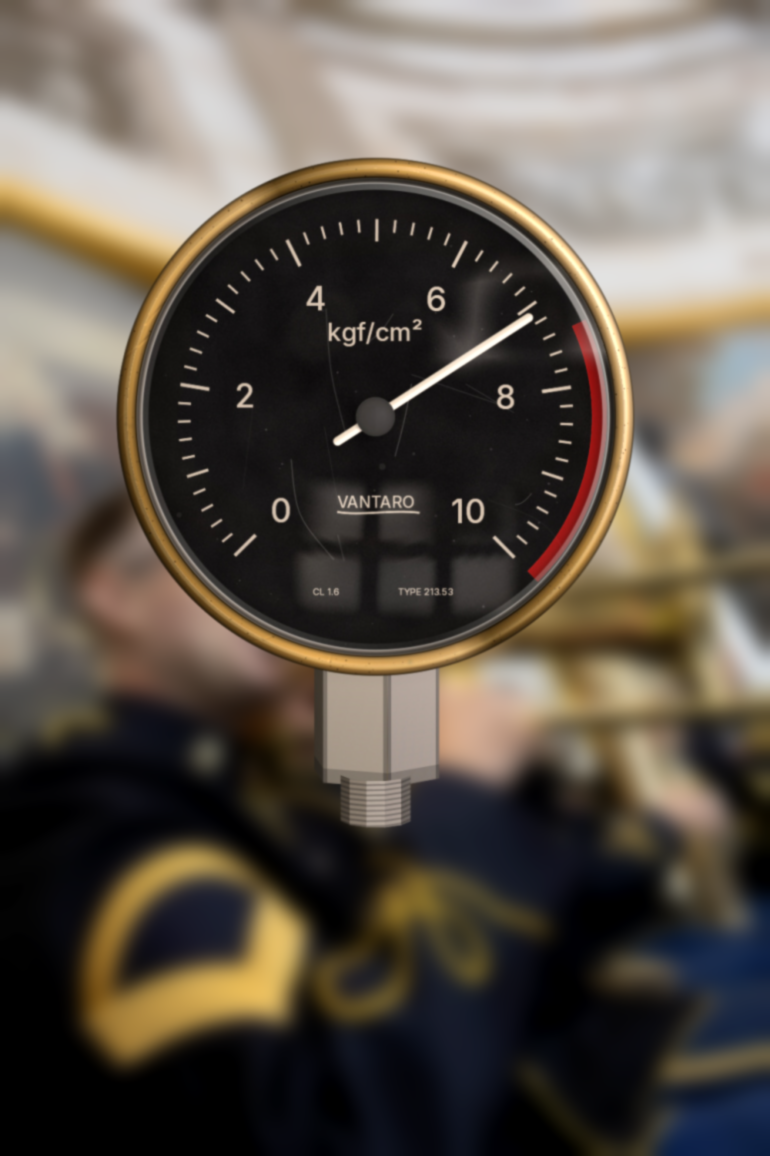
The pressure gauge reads 7.1 kg/cm²
